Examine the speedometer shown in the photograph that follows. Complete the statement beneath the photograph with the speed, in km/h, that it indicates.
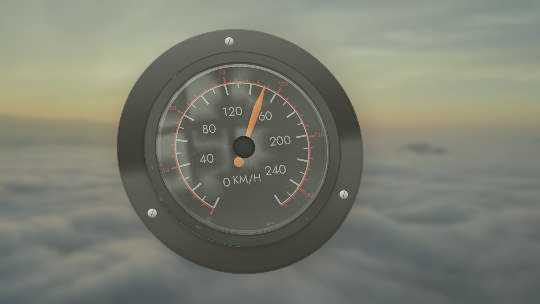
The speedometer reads 150 km/h
